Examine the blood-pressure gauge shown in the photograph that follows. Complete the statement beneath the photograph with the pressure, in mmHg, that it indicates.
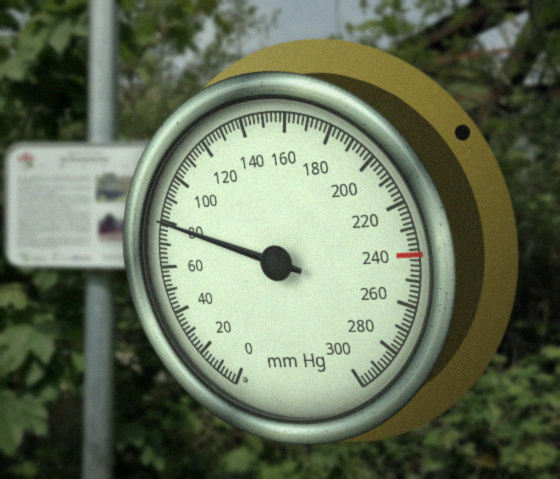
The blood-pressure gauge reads 80 mmHg
